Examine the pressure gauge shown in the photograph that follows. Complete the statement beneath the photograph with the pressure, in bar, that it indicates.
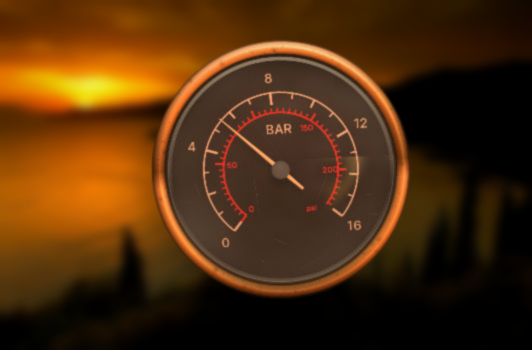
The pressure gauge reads 5.5 bar
